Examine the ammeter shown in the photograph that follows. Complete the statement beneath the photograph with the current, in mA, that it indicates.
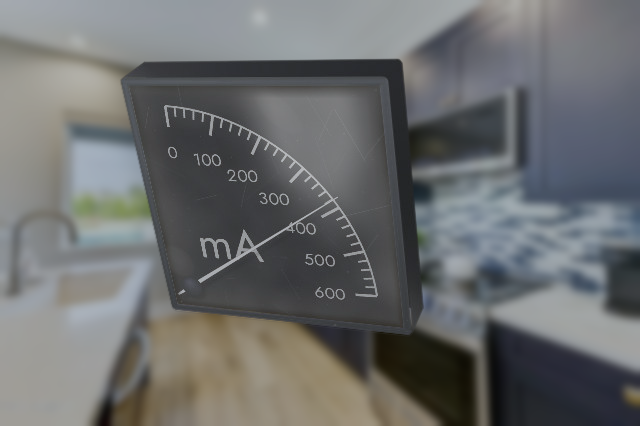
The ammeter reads 380 mA
